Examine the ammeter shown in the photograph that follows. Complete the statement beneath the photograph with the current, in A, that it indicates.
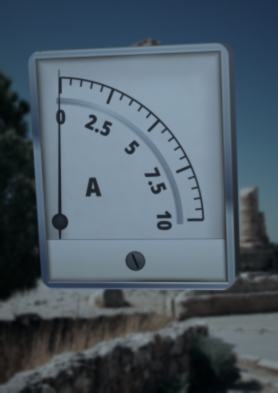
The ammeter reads 0 A
